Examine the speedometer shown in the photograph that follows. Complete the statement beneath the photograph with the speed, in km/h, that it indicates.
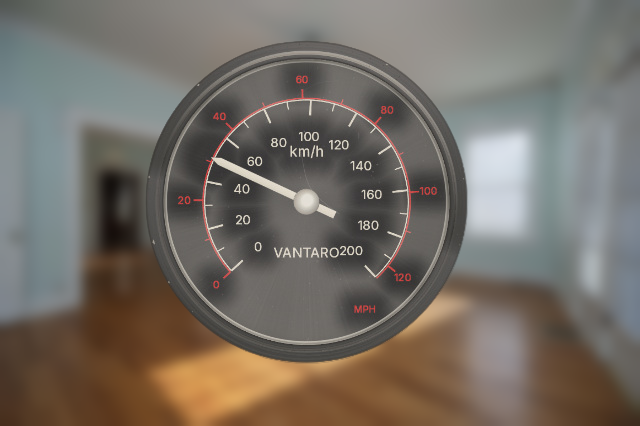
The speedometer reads 50 km/h
